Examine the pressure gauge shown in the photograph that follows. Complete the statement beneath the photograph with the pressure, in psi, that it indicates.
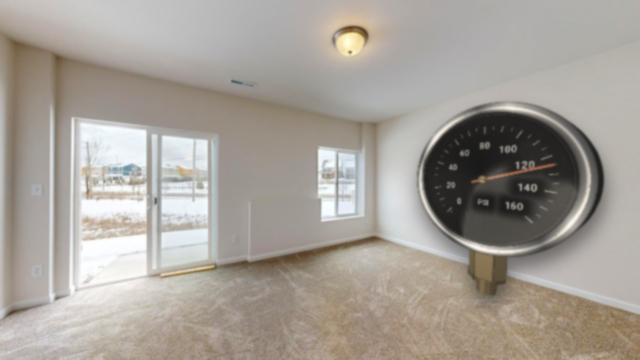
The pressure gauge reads 125 psi
